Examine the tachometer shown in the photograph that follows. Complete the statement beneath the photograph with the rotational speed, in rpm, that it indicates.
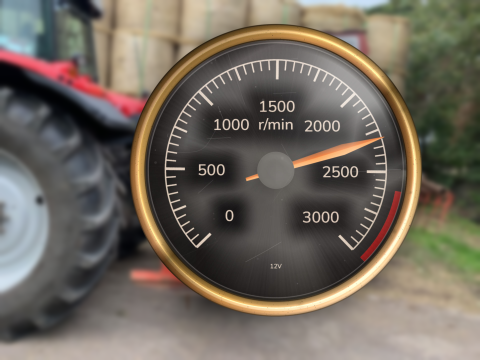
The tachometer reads 2300 rpm
